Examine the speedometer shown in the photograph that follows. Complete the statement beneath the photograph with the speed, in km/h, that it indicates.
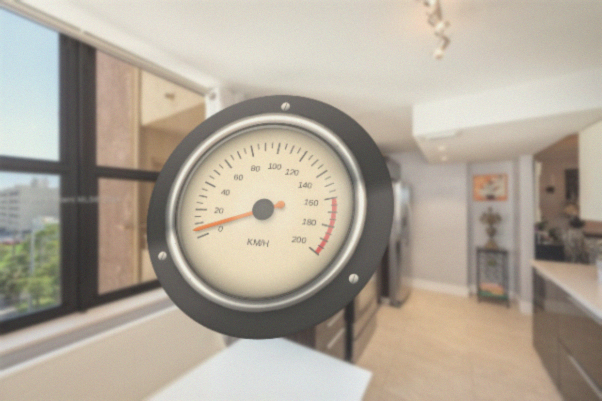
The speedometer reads 5 km/h
